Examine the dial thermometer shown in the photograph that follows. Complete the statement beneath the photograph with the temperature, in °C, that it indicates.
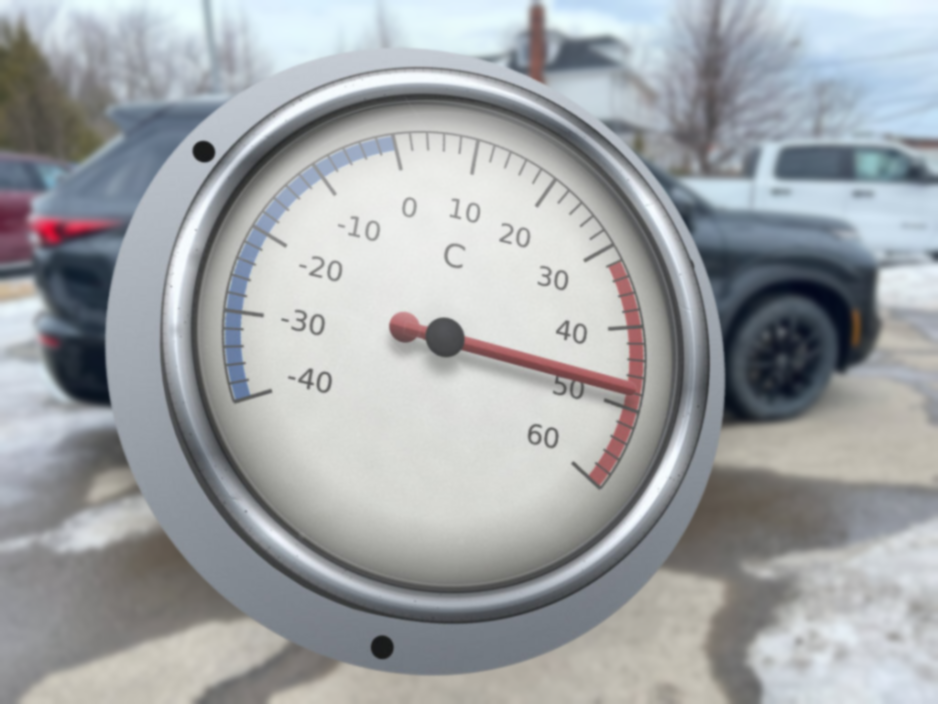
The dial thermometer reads 48 °C
